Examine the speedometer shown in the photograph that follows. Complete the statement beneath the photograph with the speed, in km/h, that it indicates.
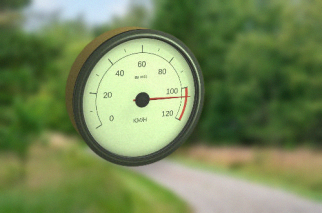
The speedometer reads 105 km/h
